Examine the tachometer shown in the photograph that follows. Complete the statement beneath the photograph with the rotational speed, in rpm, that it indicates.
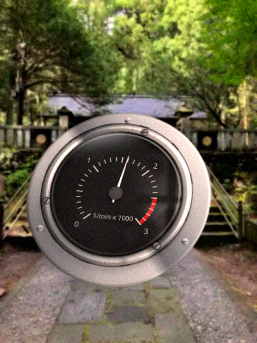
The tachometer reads 1600 rpm
